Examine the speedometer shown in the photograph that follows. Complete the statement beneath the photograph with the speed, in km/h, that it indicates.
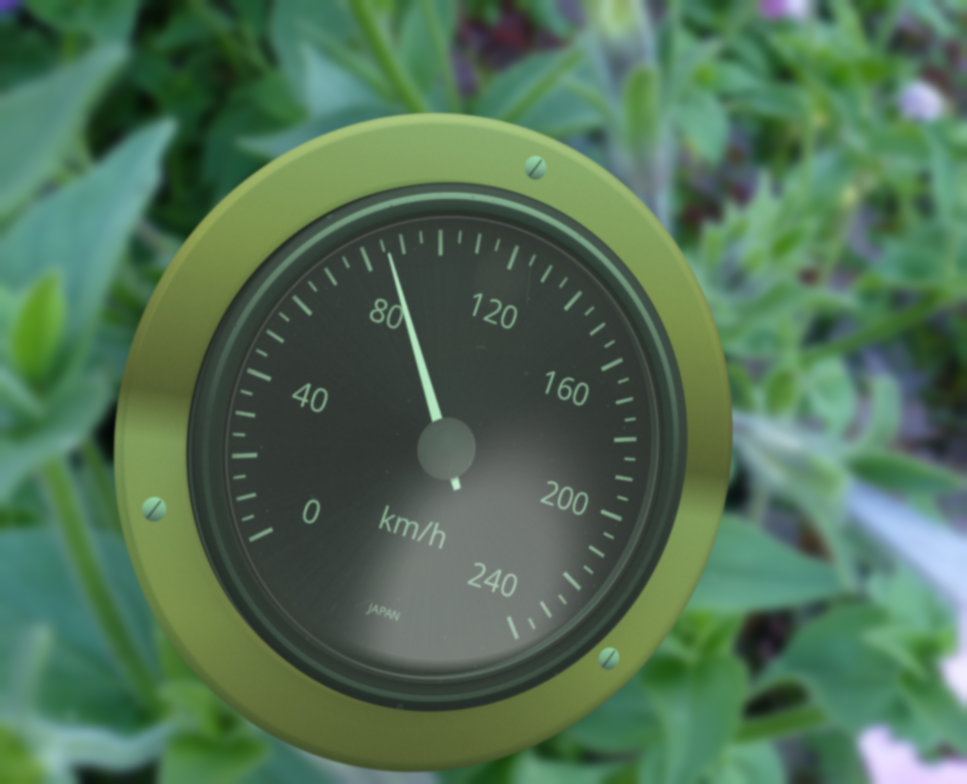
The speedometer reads 85 km/h
